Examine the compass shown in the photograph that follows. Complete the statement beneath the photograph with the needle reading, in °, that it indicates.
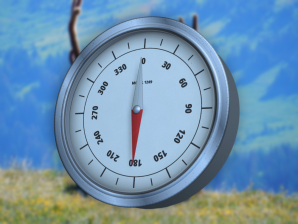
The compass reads 180 °
